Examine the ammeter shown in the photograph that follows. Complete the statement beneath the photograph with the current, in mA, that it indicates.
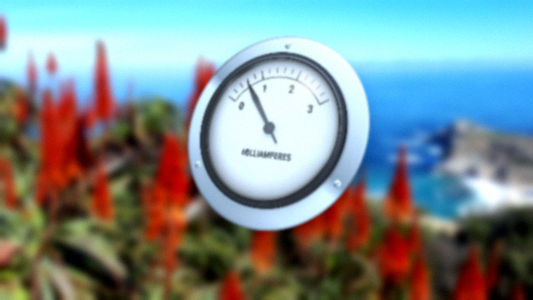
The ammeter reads 0.6 mA
